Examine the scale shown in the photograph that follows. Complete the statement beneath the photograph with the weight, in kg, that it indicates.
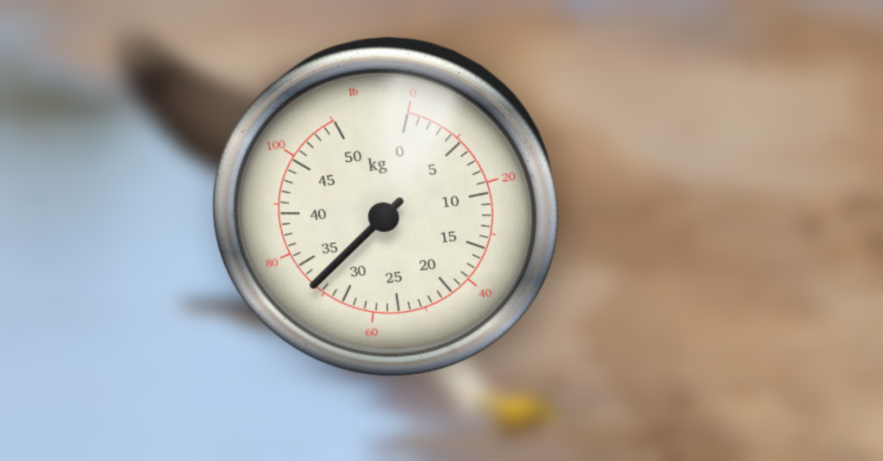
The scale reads 33 kg
